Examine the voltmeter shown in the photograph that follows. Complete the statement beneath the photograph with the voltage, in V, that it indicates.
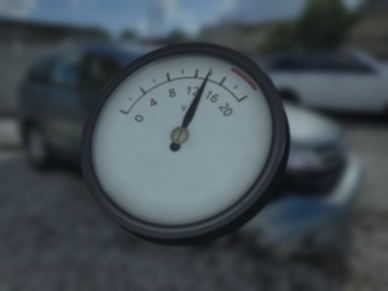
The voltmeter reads 14 V
